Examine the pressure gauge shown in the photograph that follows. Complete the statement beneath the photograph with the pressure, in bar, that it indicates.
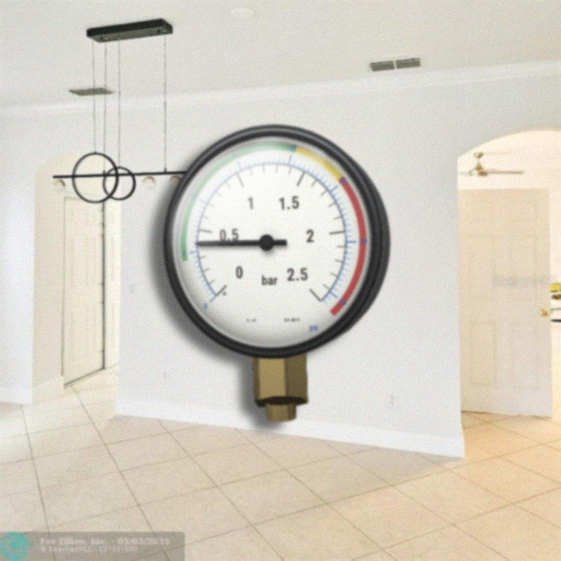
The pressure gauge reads 0.4 bar
